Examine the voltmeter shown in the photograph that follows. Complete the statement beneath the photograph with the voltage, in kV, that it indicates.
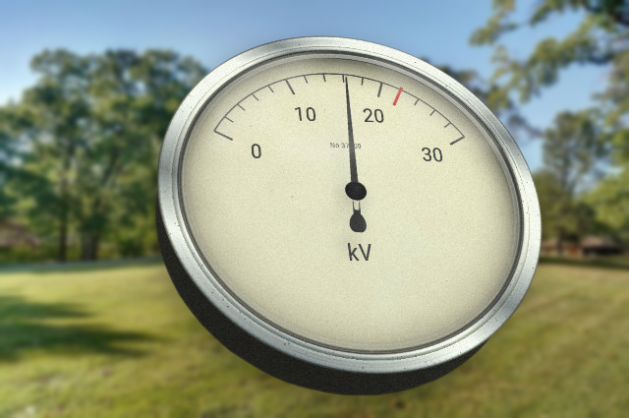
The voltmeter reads 16 kV
